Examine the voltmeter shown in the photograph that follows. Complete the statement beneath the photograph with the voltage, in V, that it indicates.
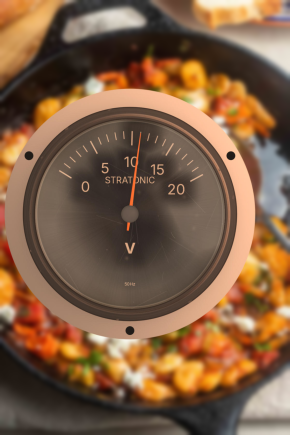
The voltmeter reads 11 V
